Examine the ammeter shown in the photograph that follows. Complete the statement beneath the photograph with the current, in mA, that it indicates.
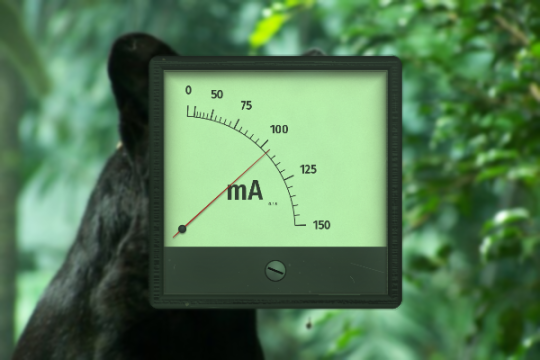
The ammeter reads 105 mA
